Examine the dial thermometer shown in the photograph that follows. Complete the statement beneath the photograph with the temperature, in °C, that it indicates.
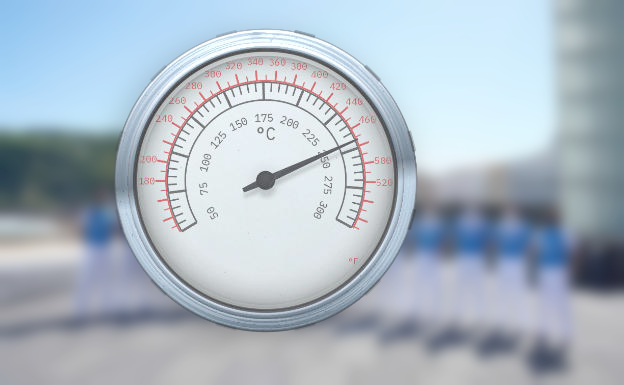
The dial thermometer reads 245 °C
